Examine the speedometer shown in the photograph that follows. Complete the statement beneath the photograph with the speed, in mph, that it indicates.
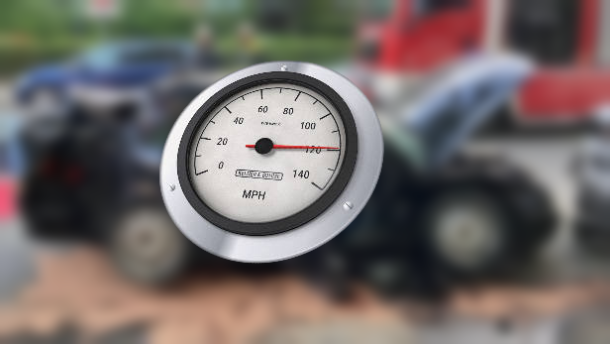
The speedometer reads 120 mph
